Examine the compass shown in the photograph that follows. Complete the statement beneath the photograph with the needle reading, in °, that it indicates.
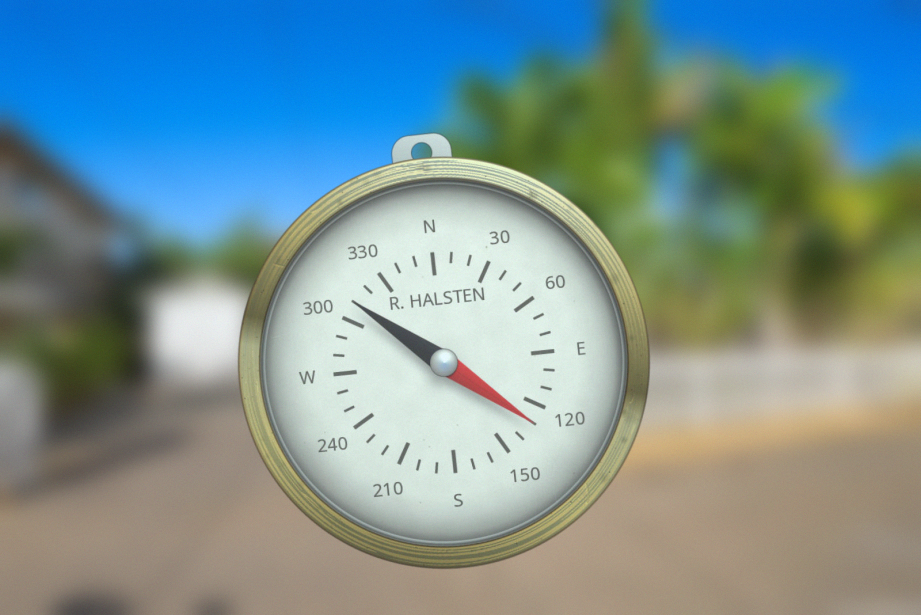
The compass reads 130 °
